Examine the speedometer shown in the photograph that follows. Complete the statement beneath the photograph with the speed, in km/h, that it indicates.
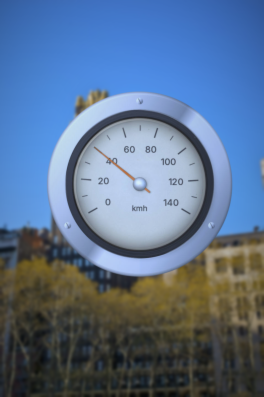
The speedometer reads 40 km/h
